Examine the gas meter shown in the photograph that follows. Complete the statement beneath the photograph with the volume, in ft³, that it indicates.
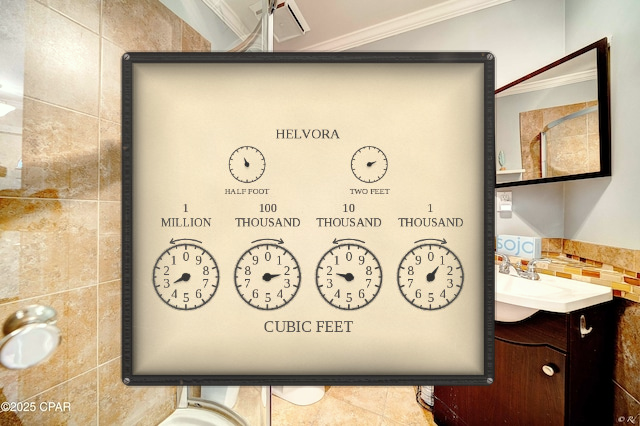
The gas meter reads 322100 ft³
